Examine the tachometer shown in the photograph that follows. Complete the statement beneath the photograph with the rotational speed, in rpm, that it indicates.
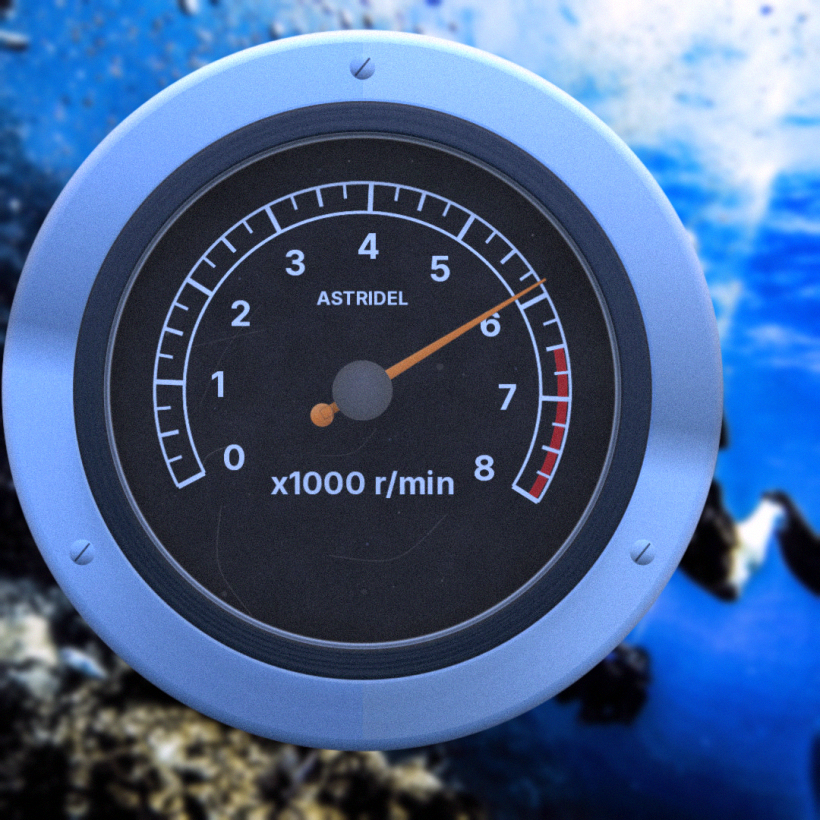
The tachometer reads 5875 rpm
